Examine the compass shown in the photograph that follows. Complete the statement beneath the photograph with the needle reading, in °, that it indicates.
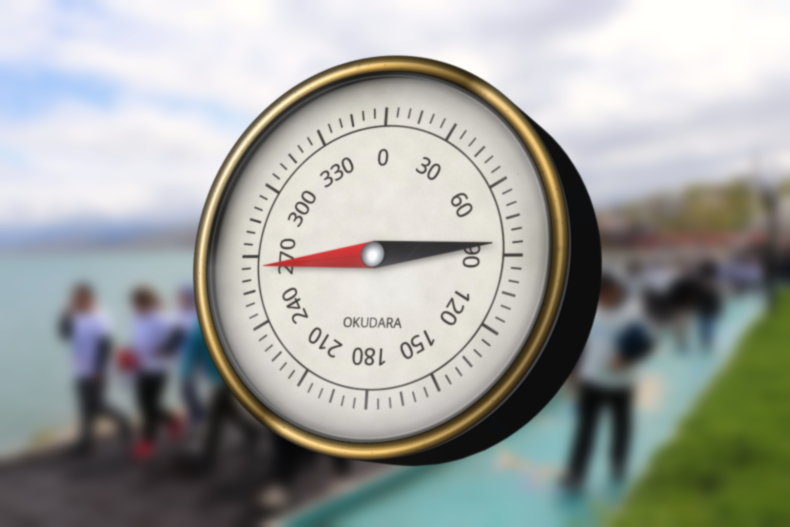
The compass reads 265 °
